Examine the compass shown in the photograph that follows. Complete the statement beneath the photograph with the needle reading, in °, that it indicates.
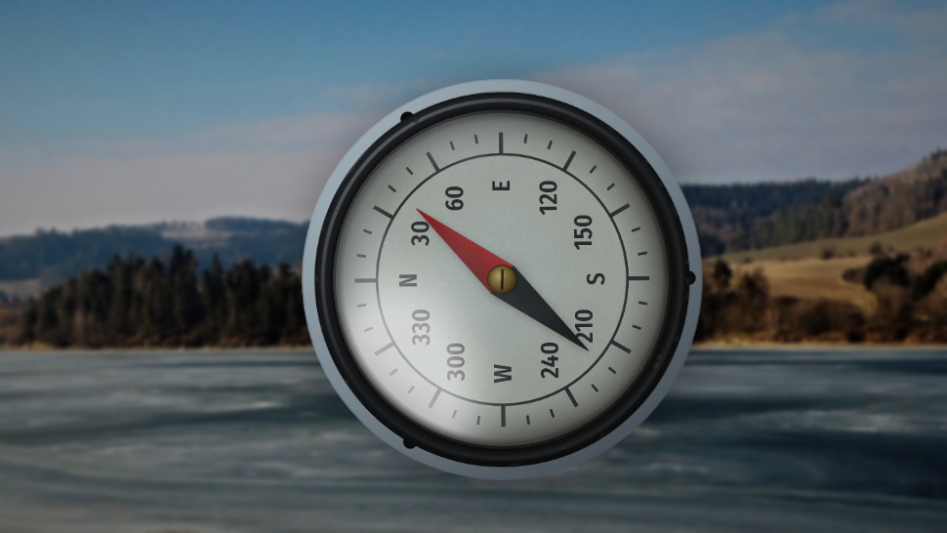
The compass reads 40 °
